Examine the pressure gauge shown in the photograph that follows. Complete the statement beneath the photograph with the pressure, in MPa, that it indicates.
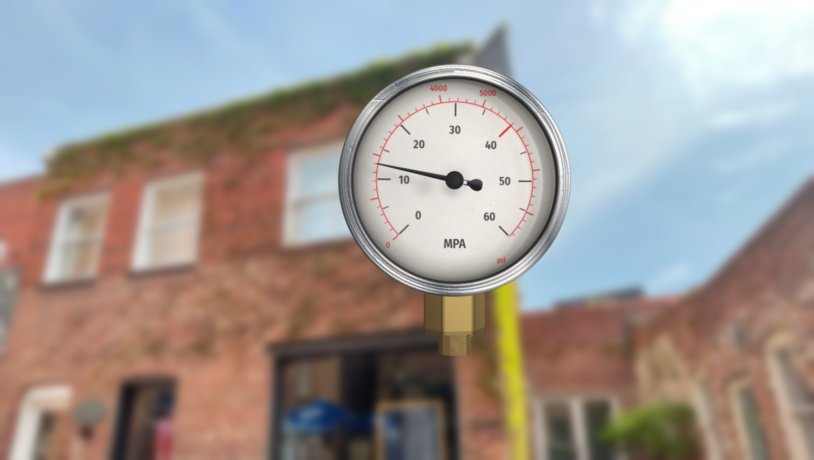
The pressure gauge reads 12.5 MPa
